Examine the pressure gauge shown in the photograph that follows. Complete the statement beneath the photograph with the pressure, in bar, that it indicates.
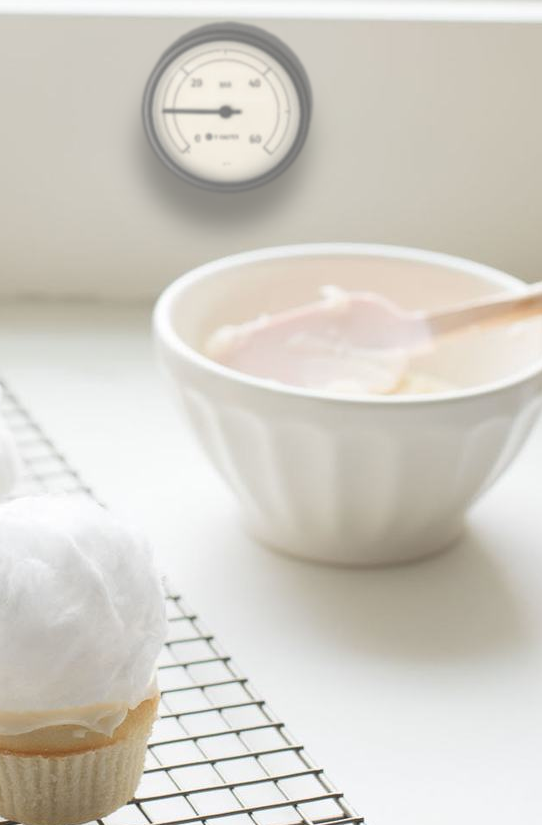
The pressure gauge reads 10 bar
